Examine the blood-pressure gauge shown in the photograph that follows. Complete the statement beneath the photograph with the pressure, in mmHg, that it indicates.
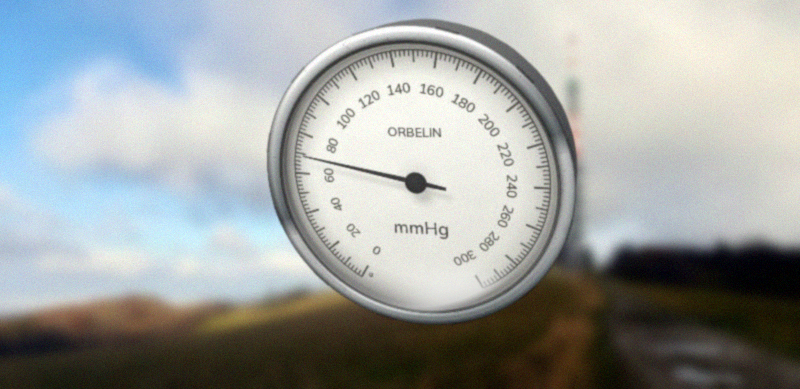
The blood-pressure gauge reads 70 mmHg
